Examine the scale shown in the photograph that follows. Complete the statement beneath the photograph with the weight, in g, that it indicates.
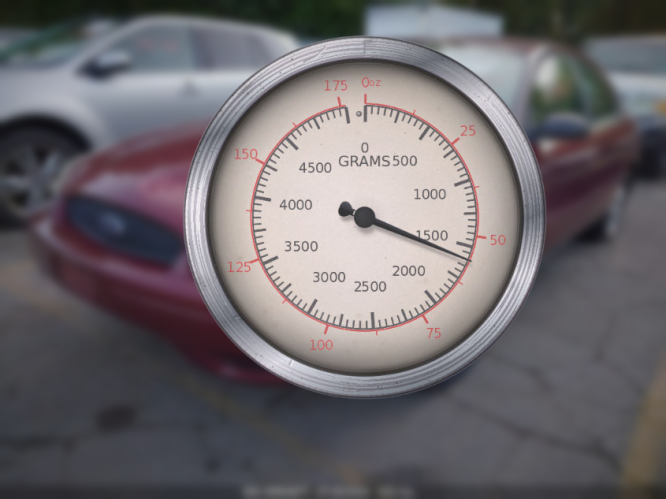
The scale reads 1600 g
